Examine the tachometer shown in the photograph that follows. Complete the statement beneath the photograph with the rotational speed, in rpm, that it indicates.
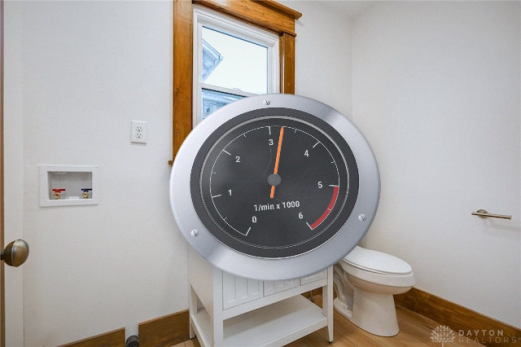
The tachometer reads 3250 rpm
